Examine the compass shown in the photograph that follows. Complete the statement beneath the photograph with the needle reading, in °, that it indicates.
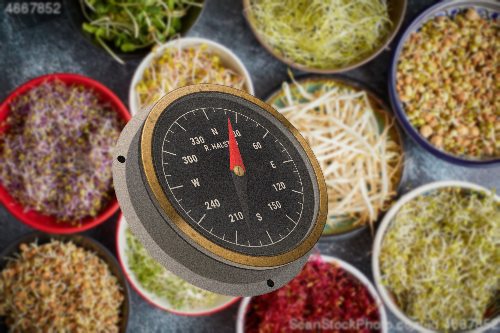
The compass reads 20 °
